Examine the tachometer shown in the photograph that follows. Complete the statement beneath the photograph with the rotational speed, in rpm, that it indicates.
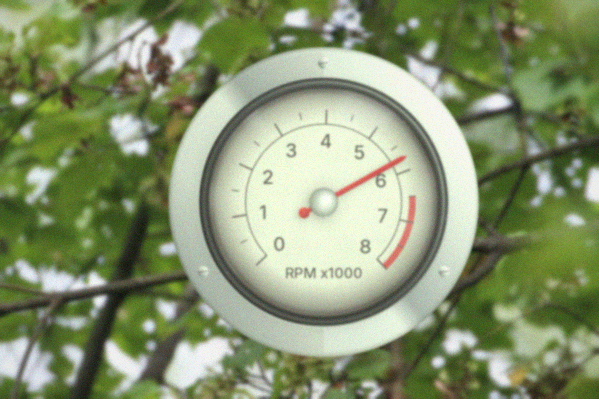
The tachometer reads 5750 rpm
